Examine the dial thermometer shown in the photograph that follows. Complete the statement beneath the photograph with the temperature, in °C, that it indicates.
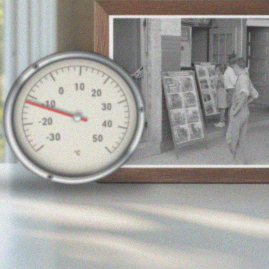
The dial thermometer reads -12 °C
